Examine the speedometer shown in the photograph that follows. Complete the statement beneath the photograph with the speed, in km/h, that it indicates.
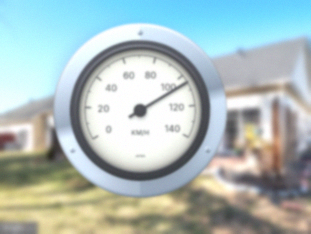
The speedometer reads 105 km/h
